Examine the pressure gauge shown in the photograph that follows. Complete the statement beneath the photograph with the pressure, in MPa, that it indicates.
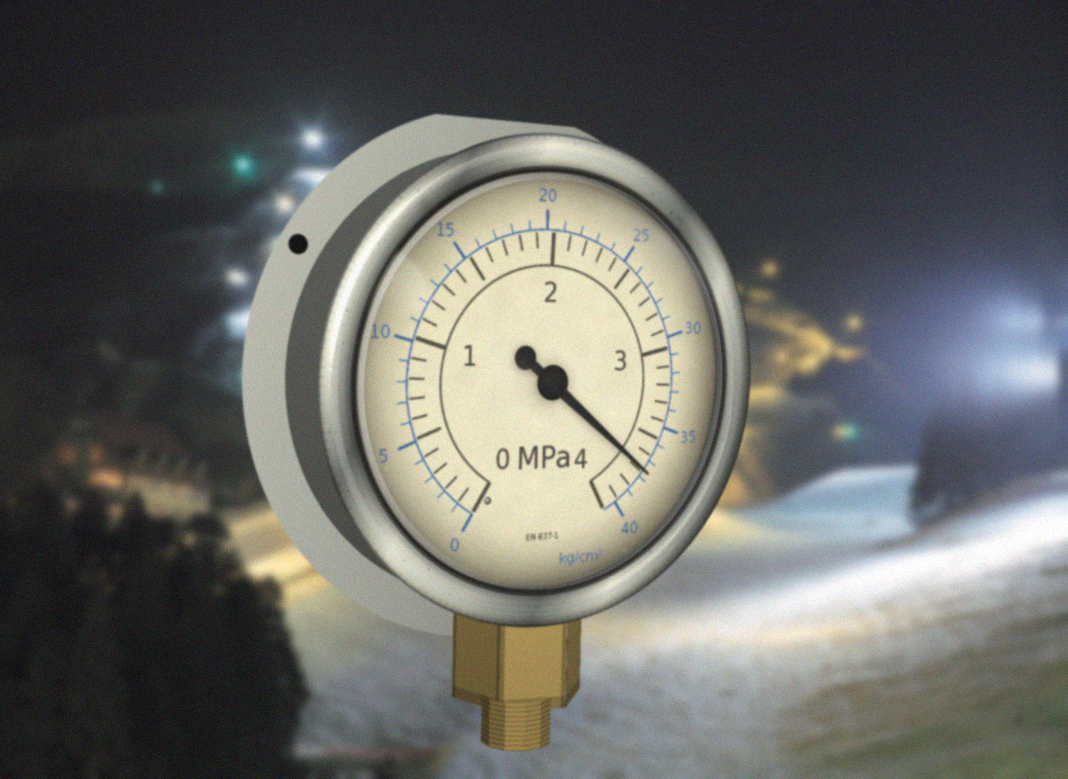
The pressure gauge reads 3.7 MPa
